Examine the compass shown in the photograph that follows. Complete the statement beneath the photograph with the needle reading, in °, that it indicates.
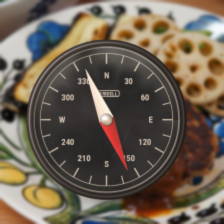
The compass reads 157.5 °
